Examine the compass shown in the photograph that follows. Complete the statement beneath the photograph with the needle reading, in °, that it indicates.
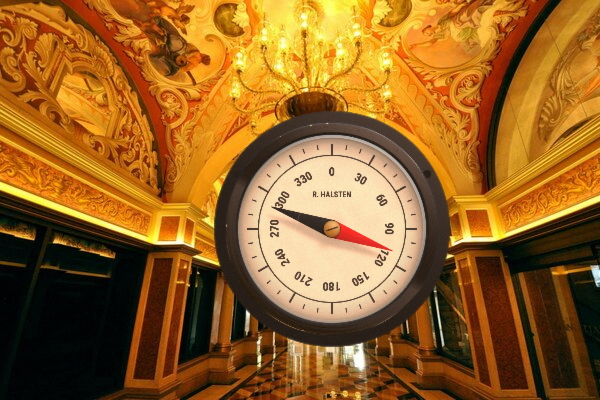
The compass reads 110 °
